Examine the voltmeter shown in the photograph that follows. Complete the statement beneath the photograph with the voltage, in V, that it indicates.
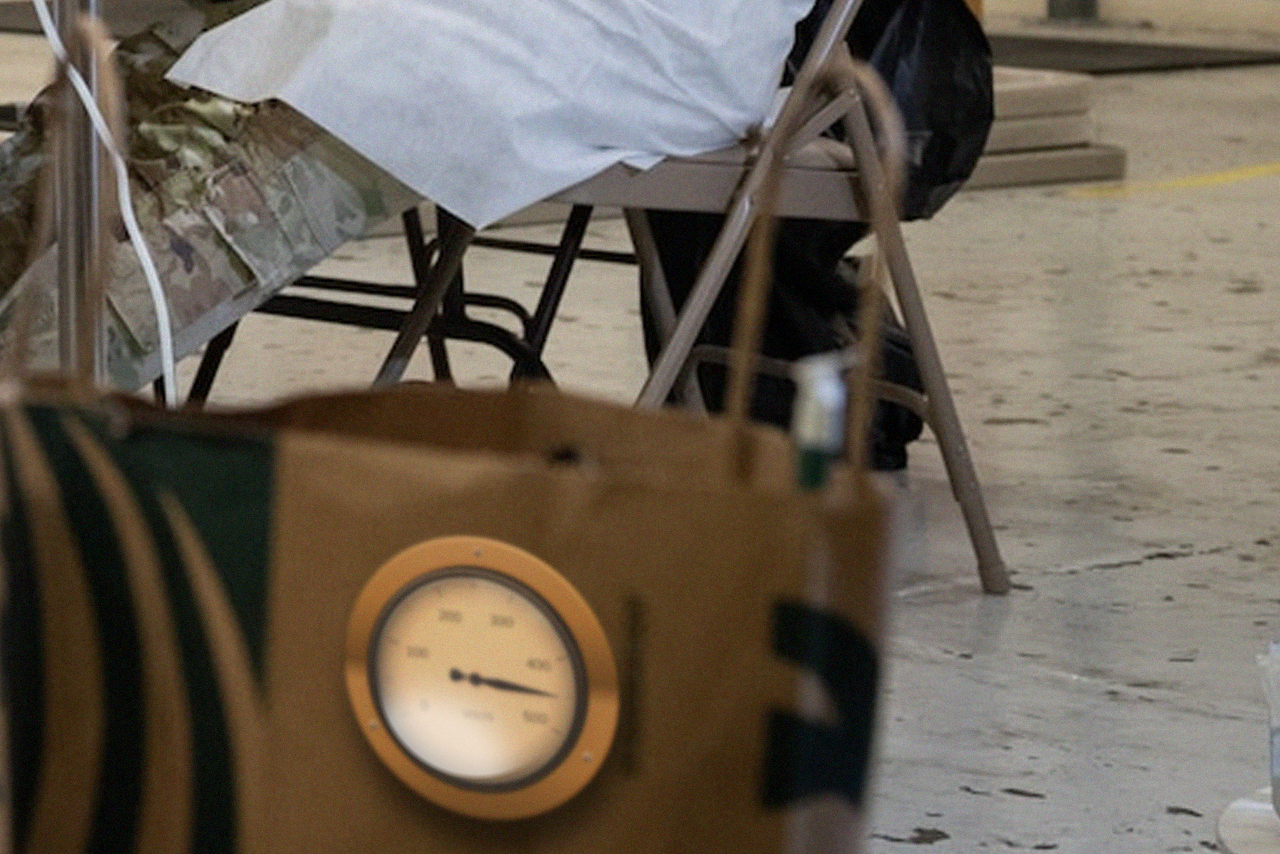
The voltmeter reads 450 V
